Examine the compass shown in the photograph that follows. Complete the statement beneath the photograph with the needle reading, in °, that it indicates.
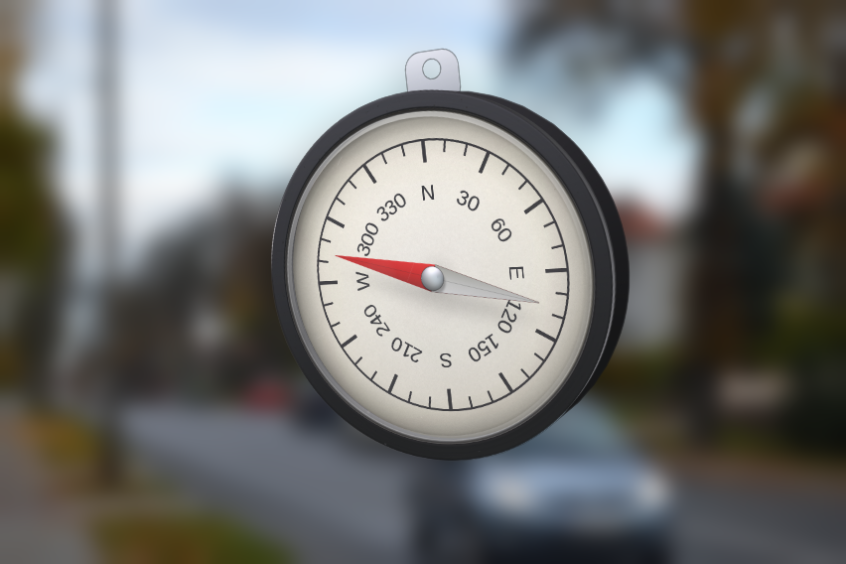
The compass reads 285 °
